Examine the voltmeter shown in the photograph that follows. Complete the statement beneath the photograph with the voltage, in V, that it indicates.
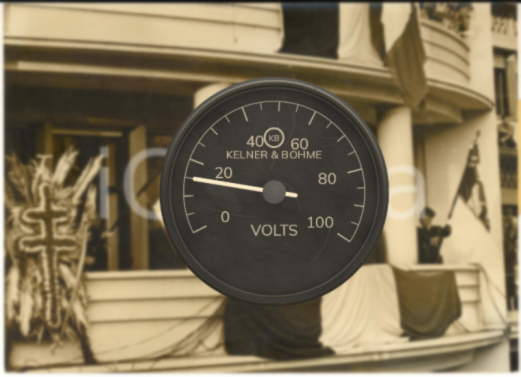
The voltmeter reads 15 V
